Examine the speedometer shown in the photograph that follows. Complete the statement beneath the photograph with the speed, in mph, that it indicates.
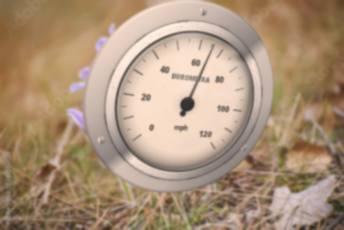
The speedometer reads 65 mph
